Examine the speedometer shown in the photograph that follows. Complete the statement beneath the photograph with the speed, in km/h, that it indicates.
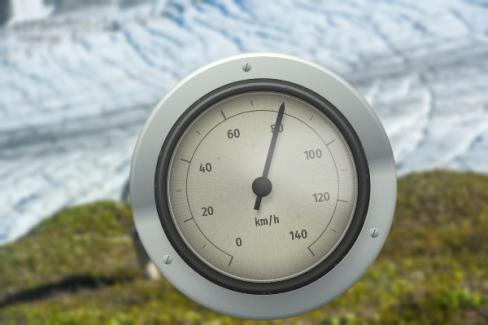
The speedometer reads 80 km/h
